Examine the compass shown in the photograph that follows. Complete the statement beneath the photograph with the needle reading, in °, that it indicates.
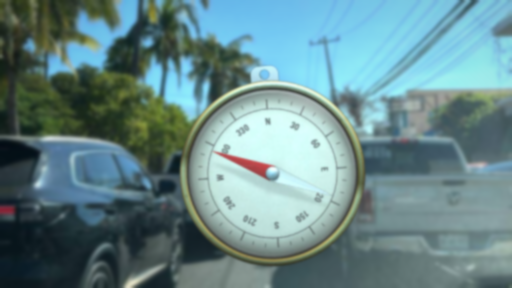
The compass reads 295 °
